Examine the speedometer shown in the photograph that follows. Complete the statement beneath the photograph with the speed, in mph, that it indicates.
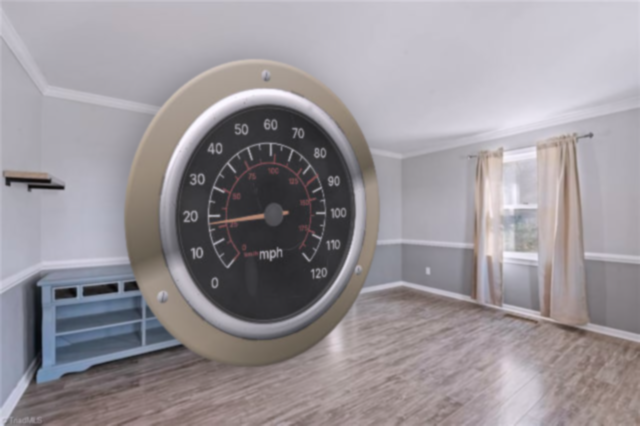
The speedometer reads 17.5 mph
